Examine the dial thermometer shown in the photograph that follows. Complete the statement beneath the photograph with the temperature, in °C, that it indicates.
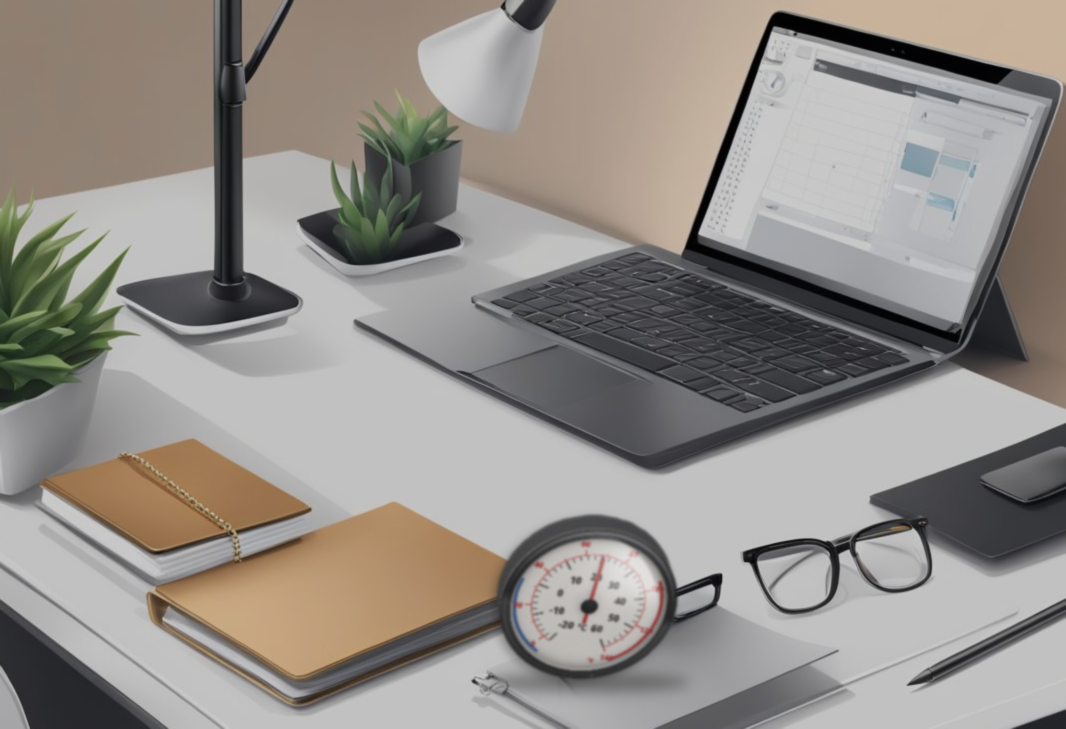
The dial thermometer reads 20 °C
